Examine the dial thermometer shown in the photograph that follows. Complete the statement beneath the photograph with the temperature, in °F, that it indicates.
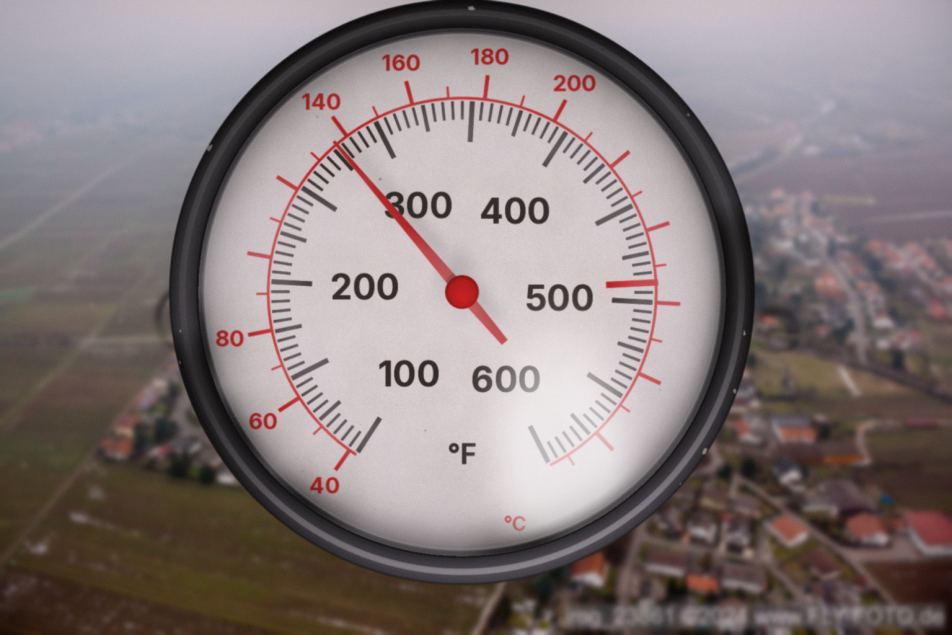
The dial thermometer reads 277.5 °F
